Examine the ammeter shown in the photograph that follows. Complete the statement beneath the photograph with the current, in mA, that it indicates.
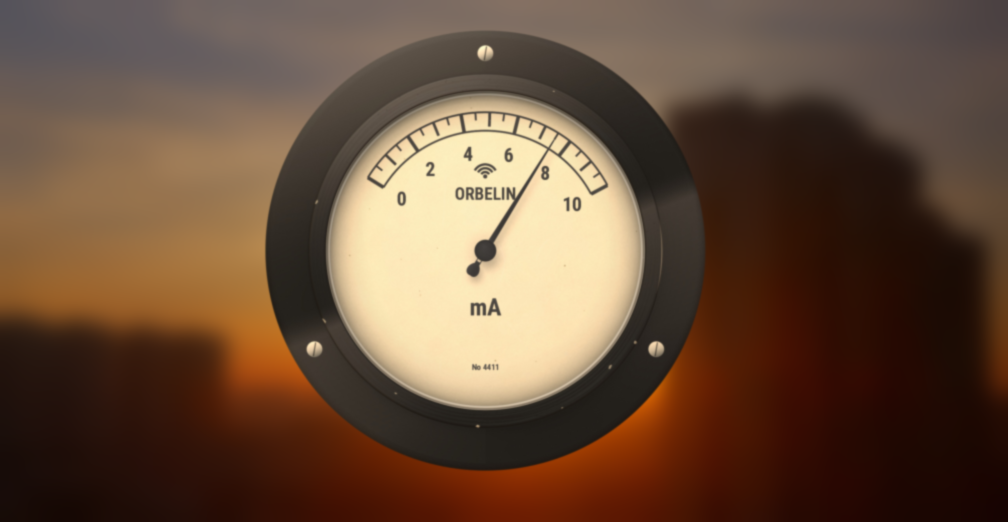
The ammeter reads 7.5 mA
